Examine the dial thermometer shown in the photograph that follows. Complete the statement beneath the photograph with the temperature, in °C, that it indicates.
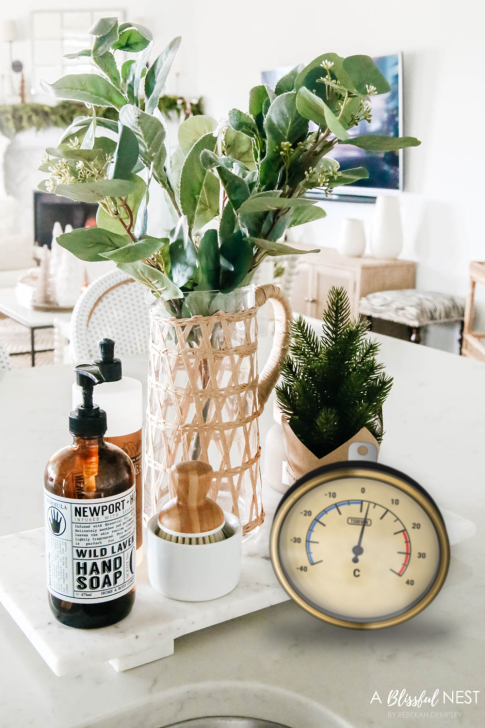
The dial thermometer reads 2.5 °C
